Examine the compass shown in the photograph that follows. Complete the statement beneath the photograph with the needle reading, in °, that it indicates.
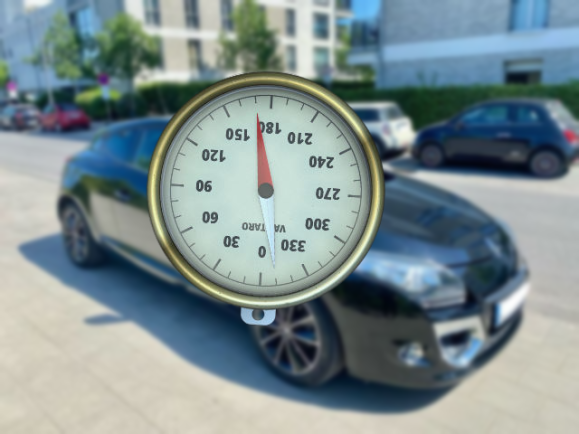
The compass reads 170 °
